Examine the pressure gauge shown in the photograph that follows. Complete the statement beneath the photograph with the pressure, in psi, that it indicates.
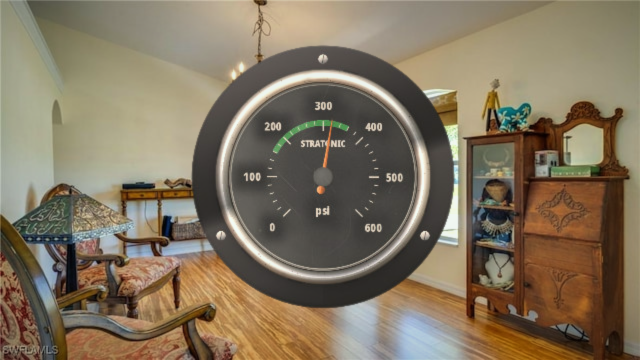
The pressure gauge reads 320 psi
